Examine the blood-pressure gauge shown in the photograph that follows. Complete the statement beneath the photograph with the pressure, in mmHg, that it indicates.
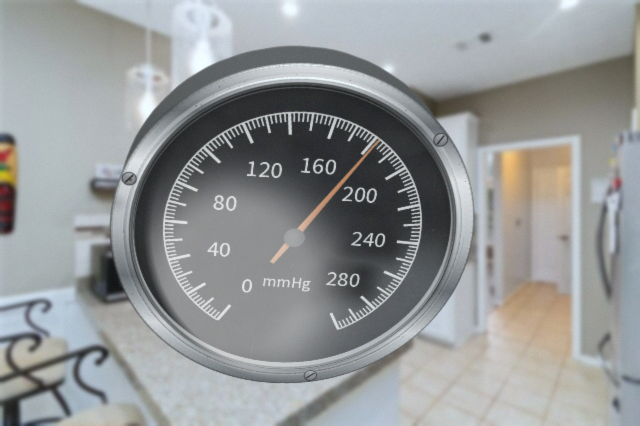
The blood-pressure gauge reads 180 mmHg
